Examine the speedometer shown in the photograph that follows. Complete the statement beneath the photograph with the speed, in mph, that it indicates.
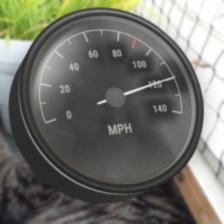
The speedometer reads 120 mph
